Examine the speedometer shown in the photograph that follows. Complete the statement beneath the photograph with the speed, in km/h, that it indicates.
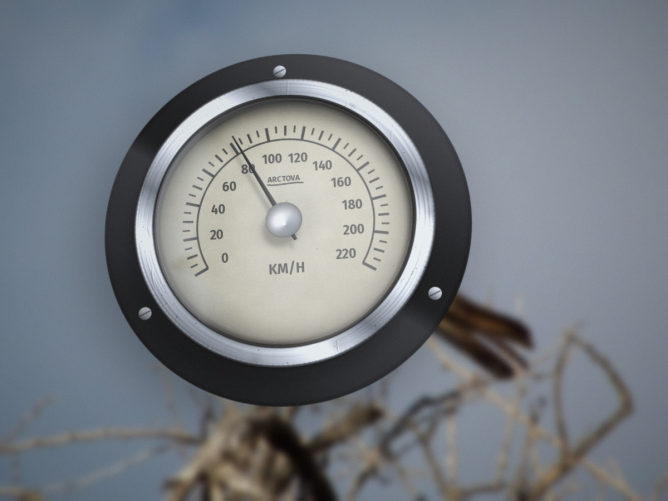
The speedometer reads 82.5 km/h
